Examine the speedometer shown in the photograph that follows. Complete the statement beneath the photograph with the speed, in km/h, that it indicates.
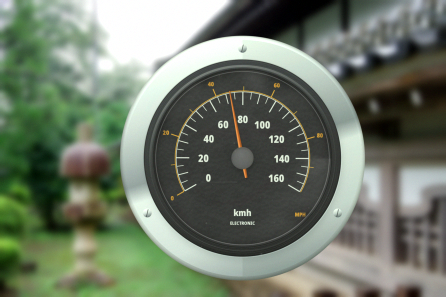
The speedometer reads 72.5 km/h
